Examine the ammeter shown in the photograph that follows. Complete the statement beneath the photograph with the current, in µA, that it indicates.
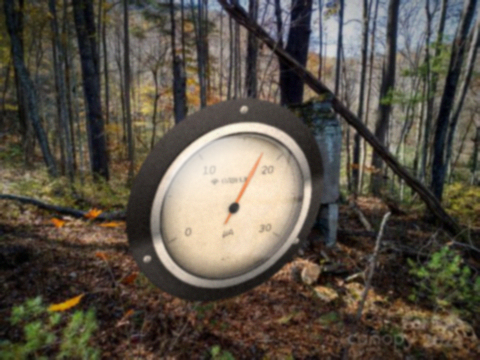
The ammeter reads 17.5 µA
